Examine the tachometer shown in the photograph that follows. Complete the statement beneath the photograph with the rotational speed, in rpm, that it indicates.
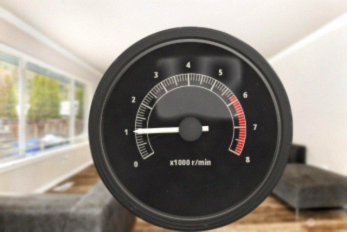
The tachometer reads 1000 rpm
